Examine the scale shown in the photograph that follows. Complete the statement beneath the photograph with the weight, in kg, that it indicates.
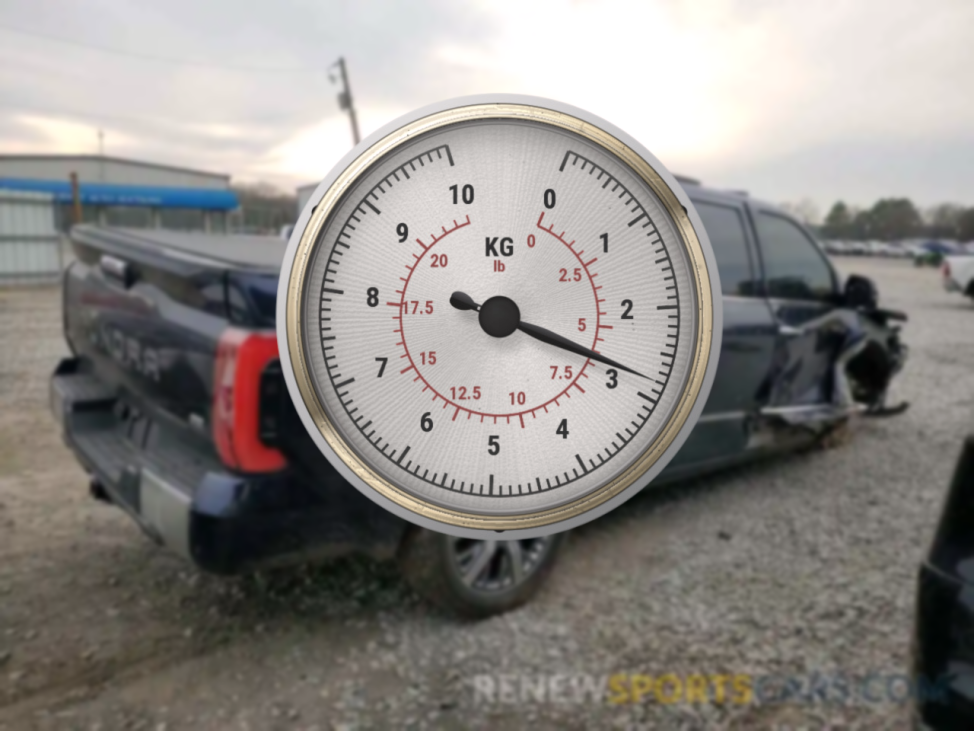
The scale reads 2.8 kg
